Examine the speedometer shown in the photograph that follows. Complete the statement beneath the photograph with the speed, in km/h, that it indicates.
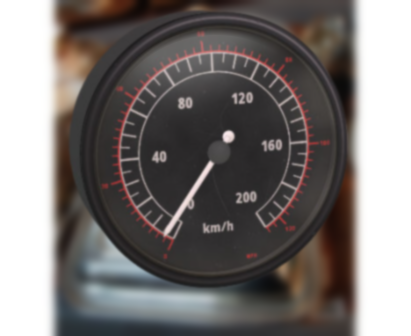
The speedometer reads 5 km/h
